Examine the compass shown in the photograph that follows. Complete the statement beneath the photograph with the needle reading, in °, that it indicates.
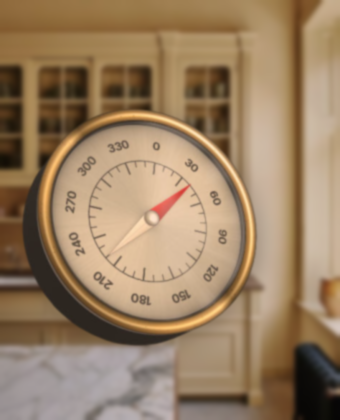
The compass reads 40 °
